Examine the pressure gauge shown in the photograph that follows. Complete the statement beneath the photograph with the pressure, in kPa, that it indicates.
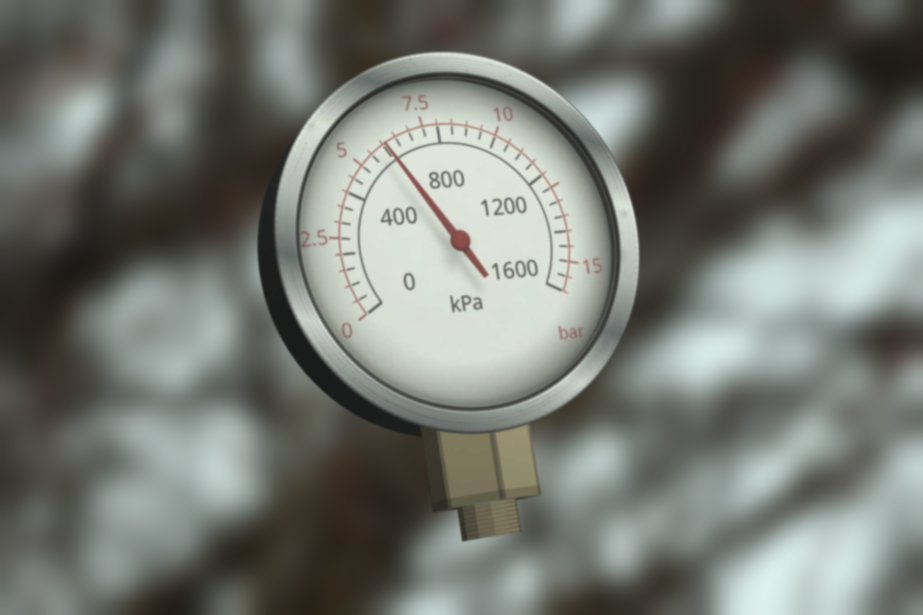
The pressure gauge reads 600 kPa
